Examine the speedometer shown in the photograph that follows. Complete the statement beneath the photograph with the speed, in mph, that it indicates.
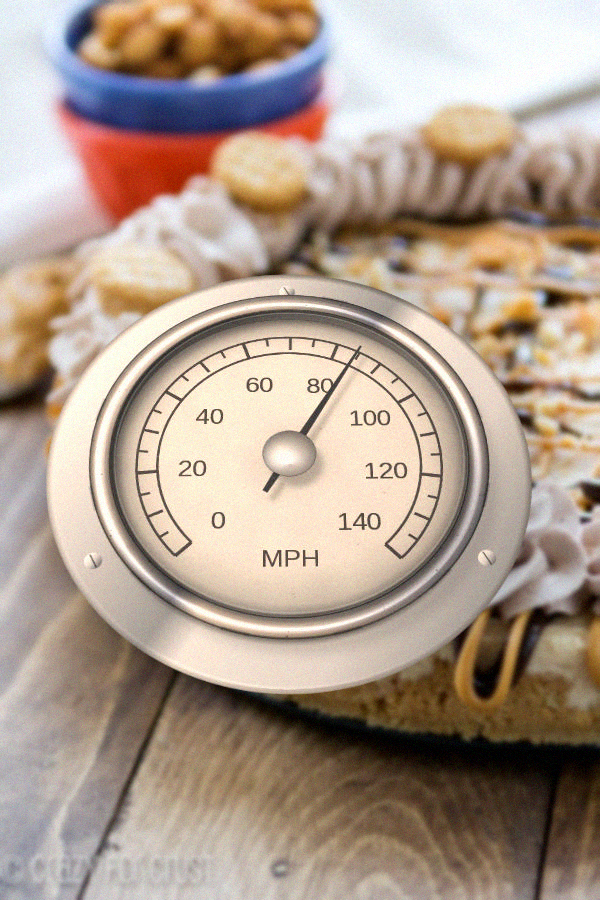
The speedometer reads 85 mph
